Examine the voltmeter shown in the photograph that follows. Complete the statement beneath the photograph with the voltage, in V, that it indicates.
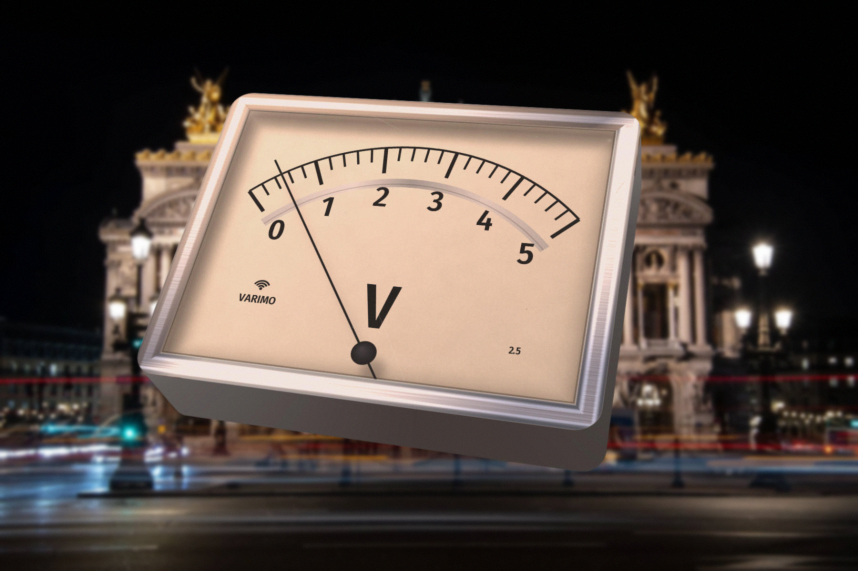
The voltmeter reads 0.5 V
